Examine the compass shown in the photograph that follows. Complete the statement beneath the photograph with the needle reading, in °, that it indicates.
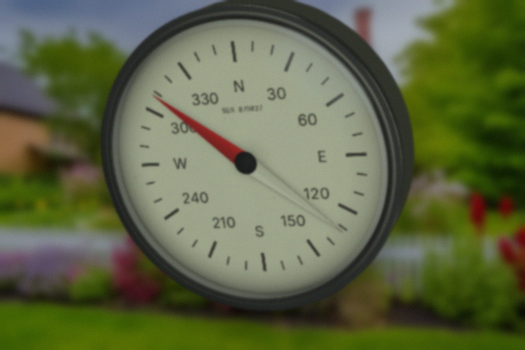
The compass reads 310 °
